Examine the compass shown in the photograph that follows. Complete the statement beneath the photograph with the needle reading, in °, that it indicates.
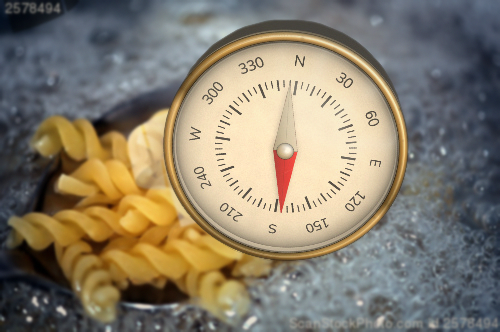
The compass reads 175 °
